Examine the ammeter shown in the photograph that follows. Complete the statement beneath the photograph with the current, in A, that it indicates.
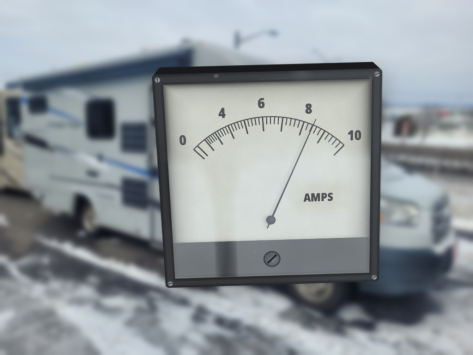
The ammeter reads 8.4 A
